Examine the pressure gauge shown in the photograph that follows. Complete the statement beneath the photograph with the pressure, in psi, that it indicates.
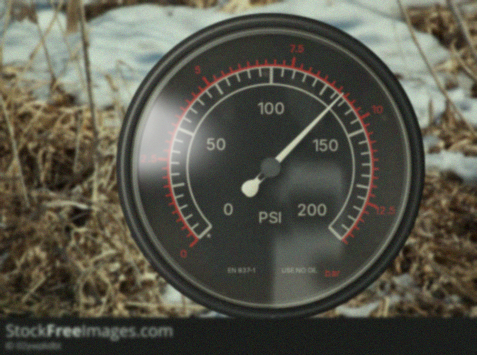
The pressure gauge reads 132.5 psi
